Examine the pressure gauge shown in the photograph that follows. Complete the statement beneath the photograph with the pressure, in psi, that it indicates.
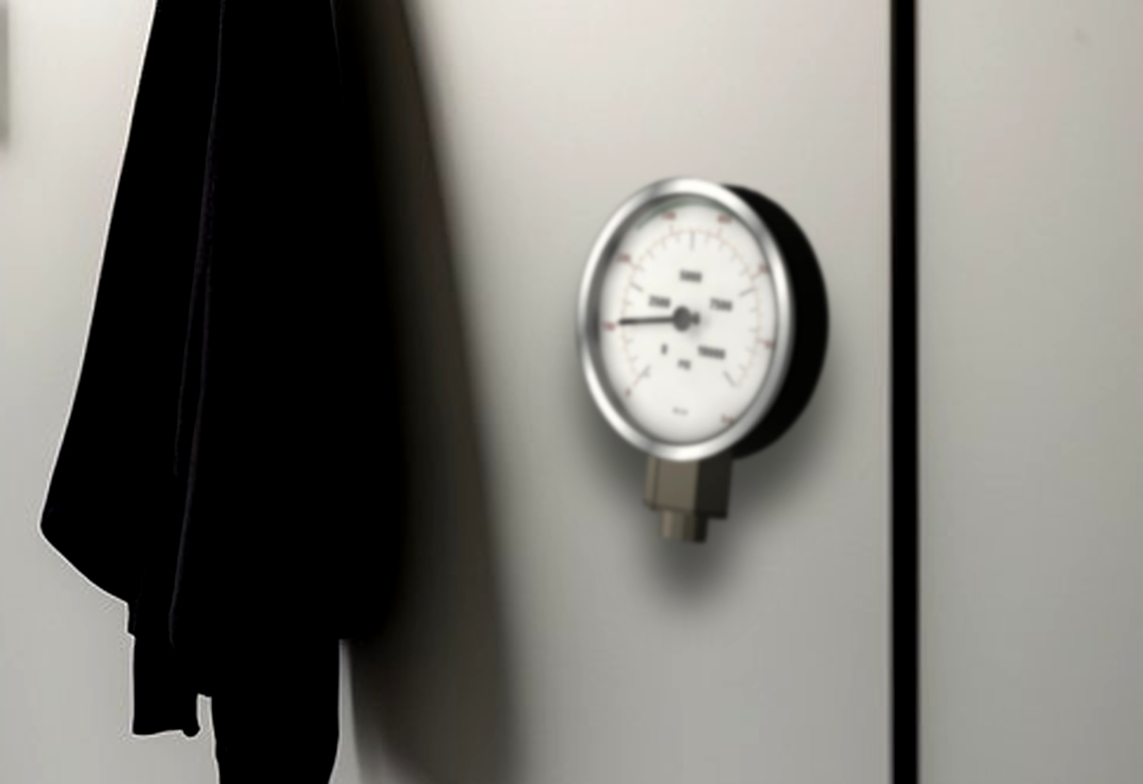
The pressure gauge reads 1500 psi
